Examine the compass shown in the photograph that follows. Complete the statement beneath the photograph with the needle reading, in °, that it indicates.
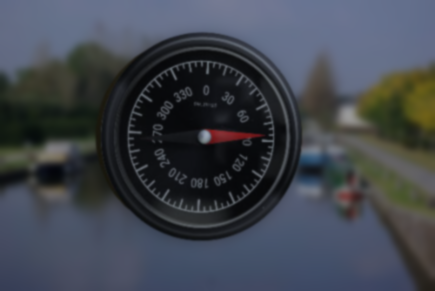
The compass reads 85 °
